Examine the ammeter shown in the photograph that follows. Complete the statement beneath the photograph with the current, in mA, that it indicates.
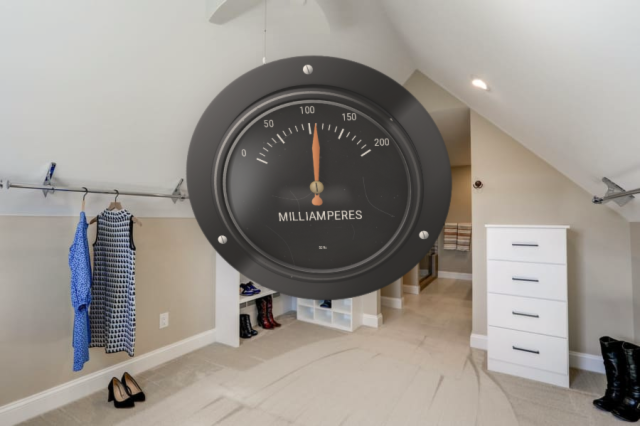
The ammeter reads 110 mA
